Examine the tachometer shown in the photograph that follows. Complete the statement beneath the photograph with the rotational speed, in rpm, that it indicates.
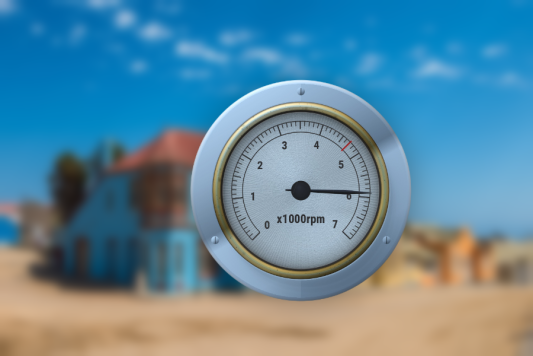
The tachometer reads 5900 rpm
